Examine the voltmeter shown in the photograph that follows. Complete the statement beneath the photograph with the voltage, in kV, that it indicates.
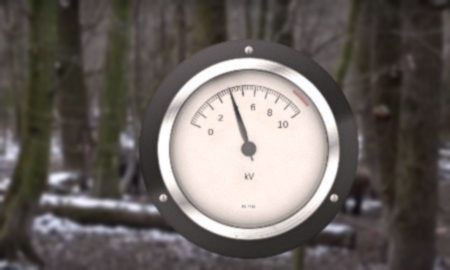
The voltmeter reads 4 kV
